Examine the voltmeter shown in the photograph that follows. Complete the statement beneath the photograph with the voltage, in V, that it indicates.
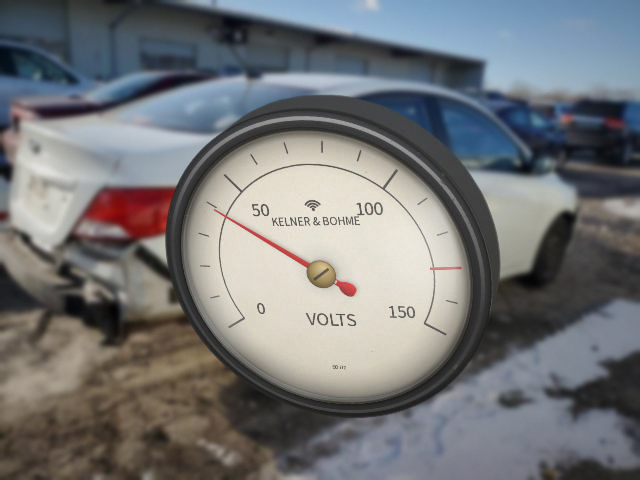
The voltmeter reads 40 V
